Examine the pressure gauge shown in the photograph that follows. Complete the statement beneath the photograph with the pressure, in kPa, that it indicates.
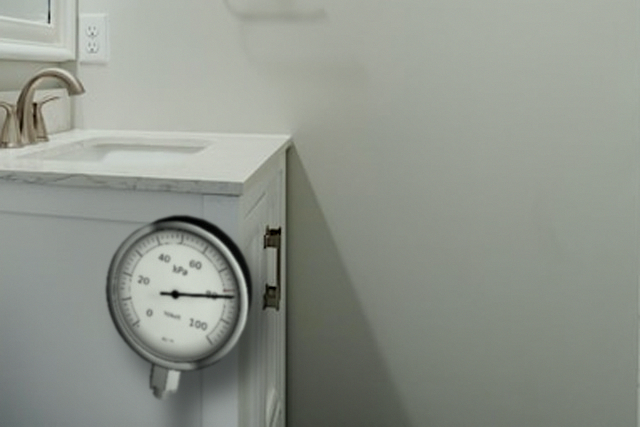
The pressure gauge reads 80 kPa
